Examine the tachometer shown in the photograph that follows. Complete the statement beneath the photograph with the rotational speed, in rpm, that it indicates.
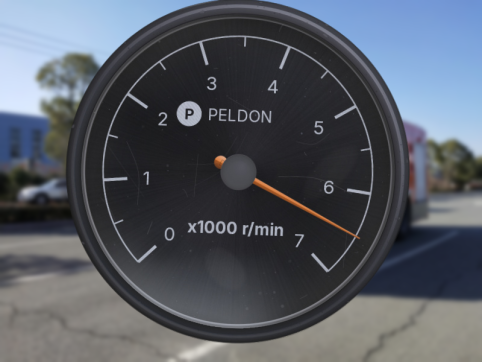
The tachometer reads 6500 rpm
